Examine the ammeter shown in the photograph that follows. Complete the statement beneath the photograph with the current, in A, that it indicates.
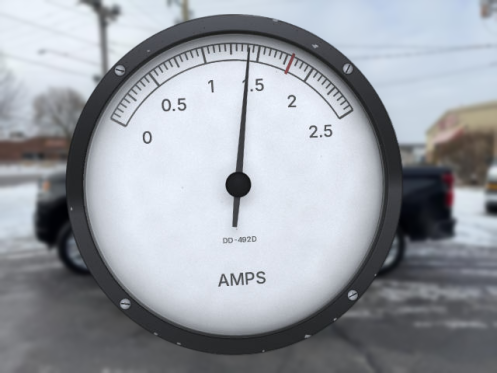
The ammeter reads 1.4 A
